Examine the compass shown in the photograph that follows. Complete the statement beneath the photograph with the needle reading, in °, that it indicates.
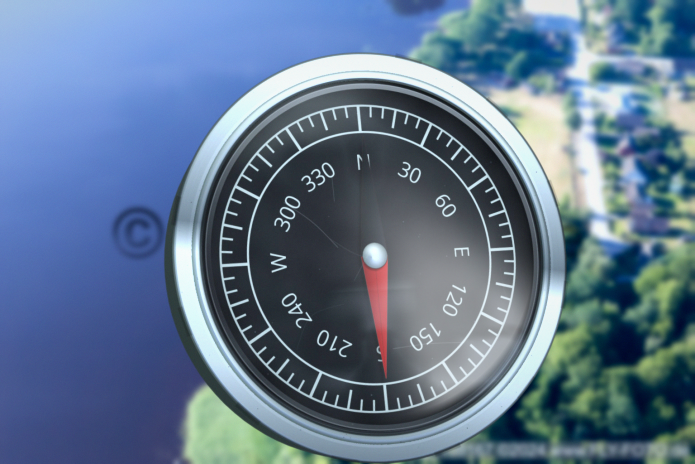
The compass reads 180 °
